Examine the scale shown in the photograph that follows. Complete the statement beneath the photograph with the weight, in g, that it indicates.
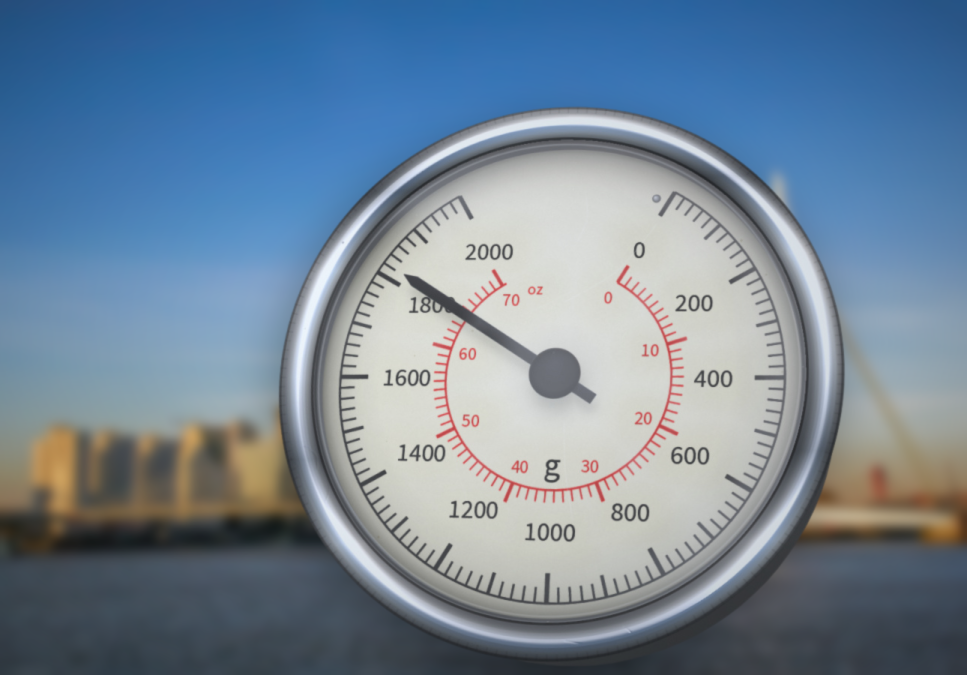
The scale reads 1820 g
